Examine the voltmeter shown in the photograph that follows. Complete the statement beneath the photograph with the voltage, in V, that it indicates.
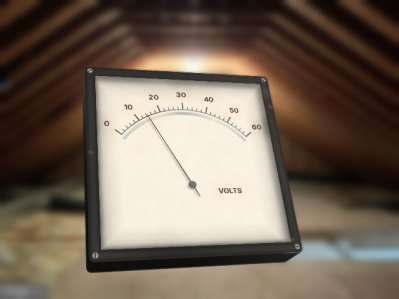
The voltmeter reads 14 V
